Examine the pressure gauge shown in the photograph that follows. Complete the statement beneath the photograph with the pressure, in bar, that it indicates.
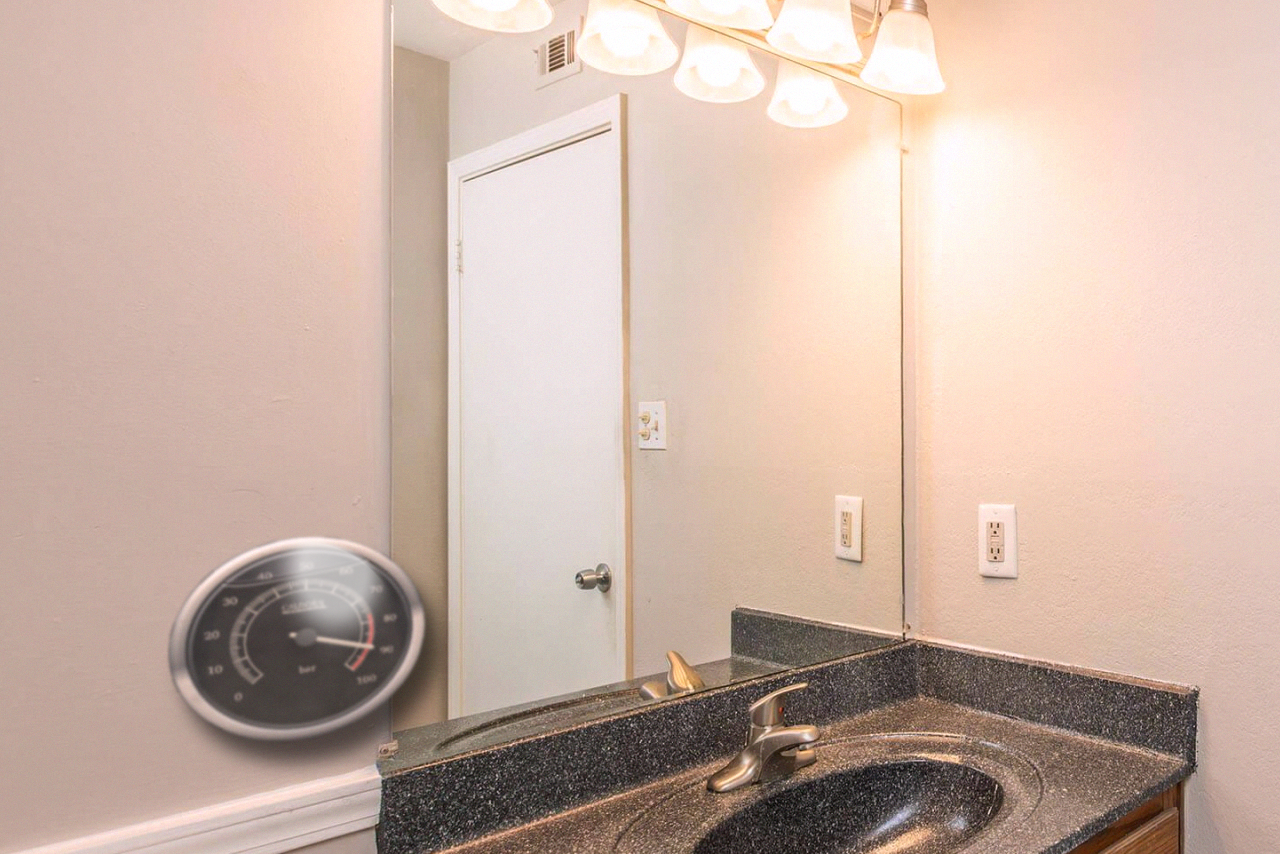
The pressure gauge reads 90 bar
